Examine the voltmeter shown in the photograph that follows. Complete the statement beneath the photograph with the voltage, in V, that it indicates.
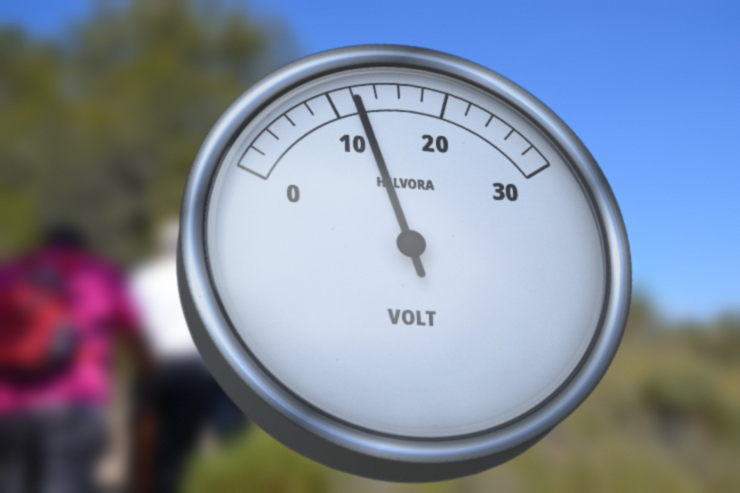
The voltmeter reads 12 V
